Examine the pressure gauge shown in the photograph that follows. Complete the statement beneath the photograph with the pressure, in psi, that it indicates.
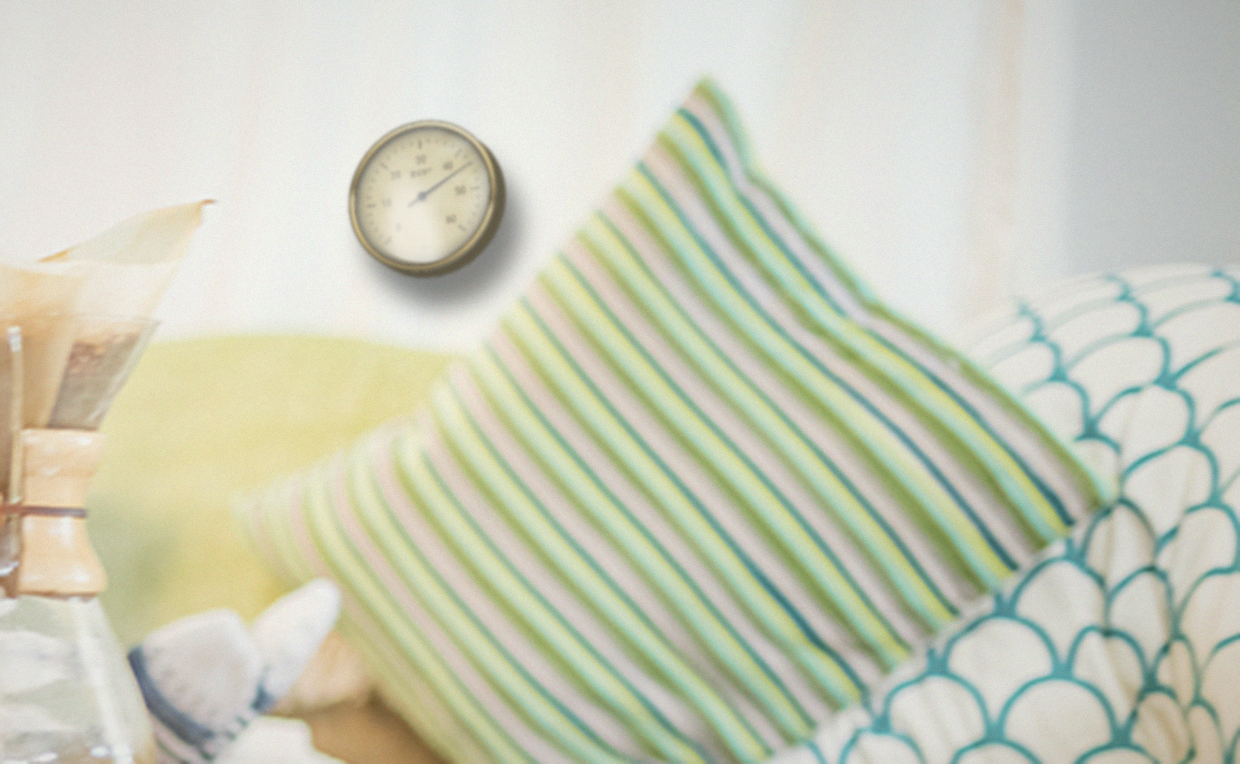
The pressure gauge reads 44 psi
